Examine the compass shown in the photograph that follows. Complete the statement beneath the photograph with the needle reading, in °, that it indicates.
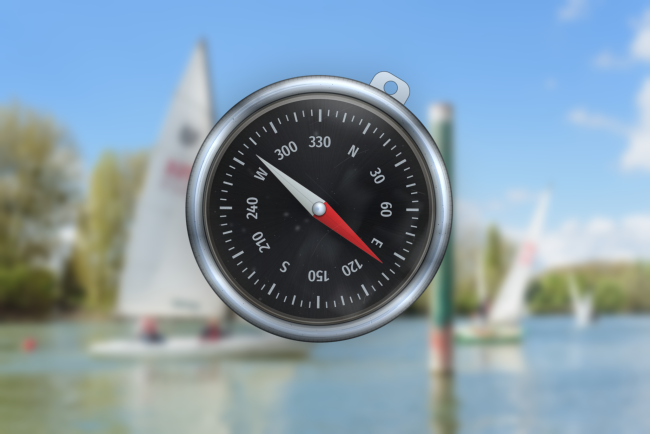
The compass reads 100 °
